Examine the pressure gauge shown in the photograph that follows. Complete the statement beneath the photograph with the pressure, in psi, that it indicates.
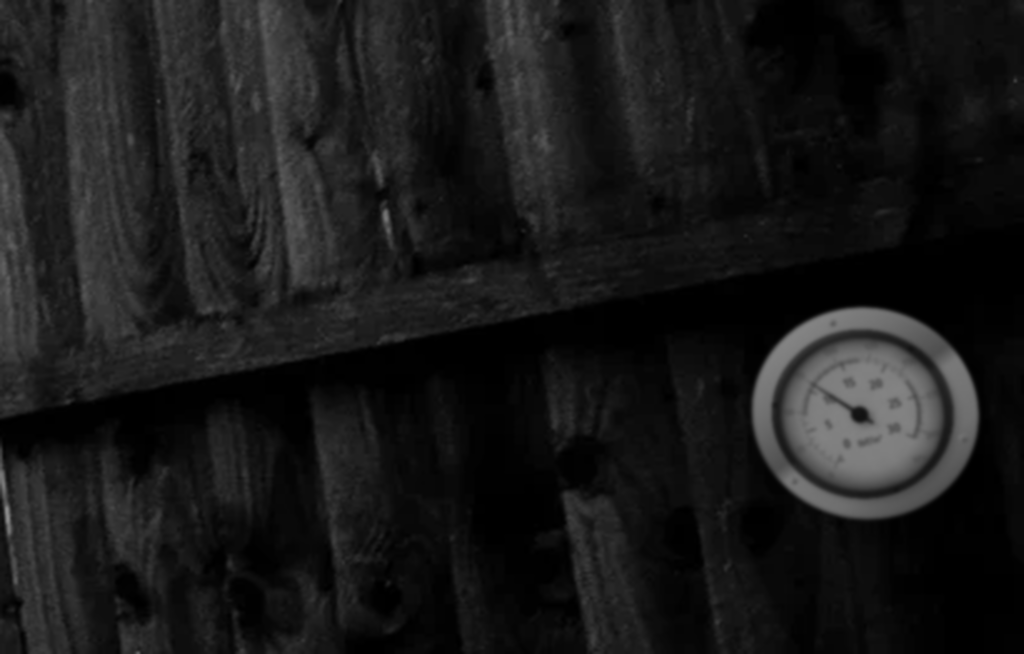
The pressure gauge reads 11 psi
